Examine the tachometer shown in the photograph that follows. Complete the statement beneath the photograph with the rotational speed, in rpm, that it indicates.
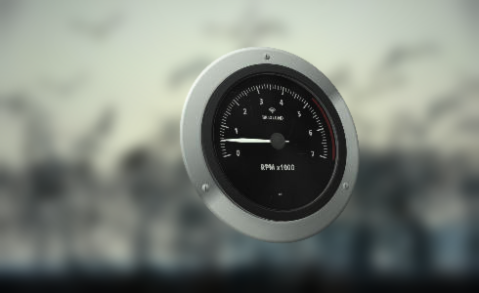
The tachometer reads 500 rpm
